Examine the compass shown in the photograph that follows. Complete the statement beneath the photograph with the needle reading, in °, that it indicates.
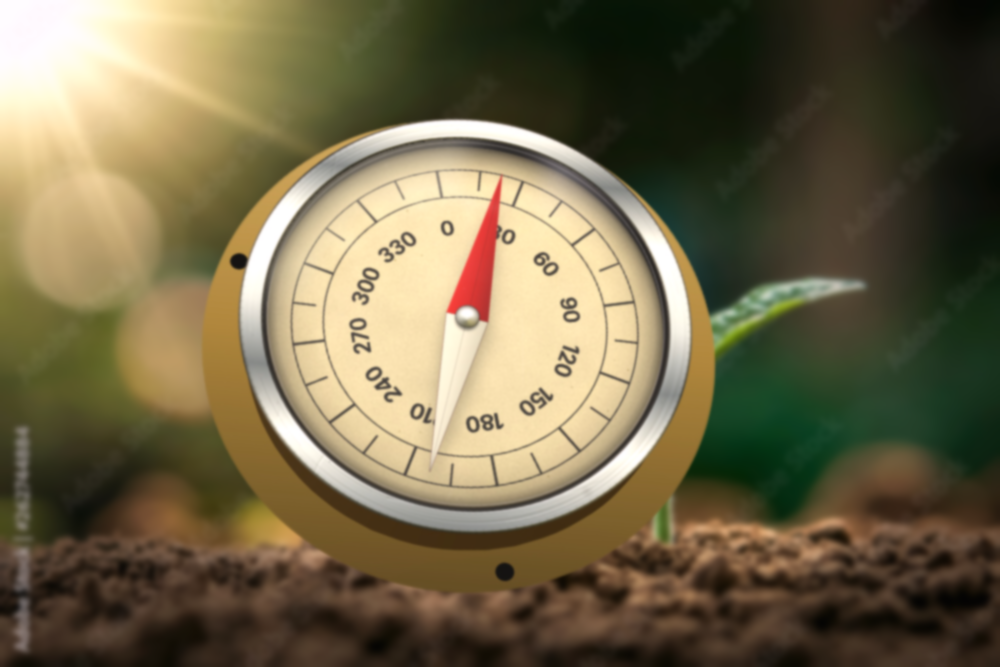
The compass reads 22.5 °
